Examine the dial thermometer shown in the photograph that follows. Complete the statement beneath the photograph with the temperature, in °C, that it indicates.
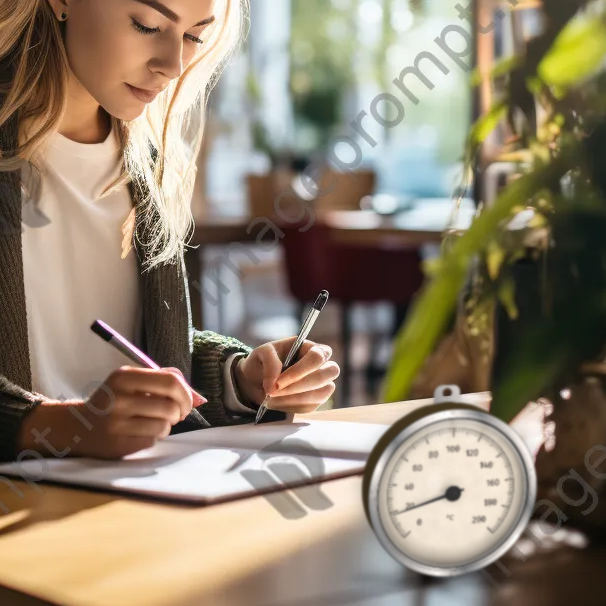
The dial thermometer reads 20 °C
